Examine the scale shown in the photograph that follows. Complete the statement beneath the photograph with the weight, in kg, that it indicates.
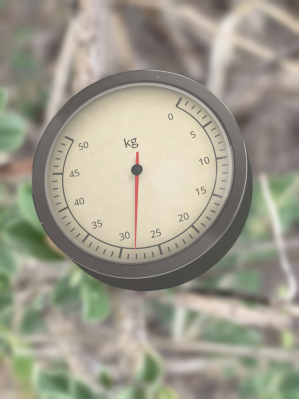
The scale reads 28 kg
